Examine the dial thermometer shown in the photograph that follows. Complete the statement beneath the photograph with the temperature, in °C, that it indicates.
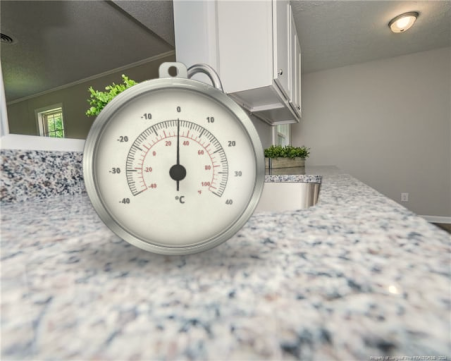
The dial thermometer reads 0 °C
